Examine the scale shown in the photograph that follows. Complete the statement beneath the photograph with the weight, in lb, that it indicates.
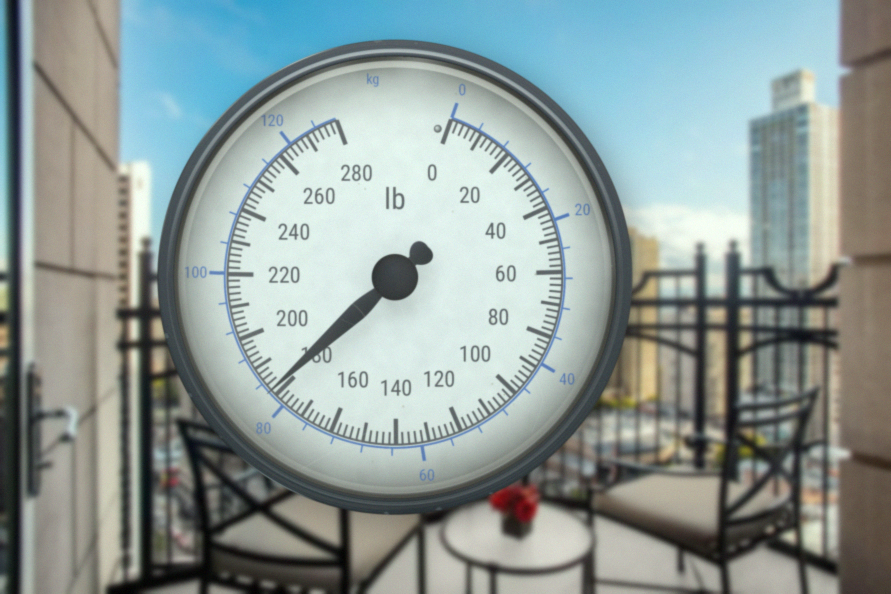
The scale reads 182 lb
